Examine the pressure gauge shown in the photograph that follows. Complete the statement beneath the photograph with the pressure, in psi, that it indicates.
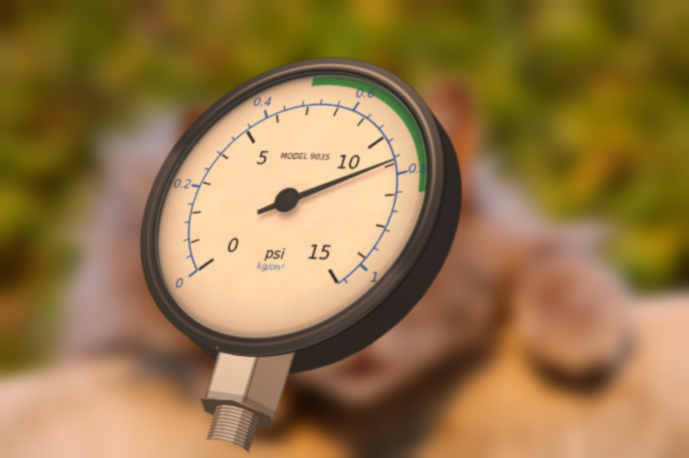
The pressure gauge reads 11 psi
